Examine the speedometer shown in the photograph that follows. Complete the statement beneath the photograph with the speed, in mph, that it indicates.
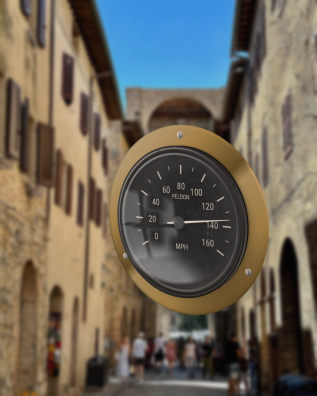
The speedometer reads 135 mph
